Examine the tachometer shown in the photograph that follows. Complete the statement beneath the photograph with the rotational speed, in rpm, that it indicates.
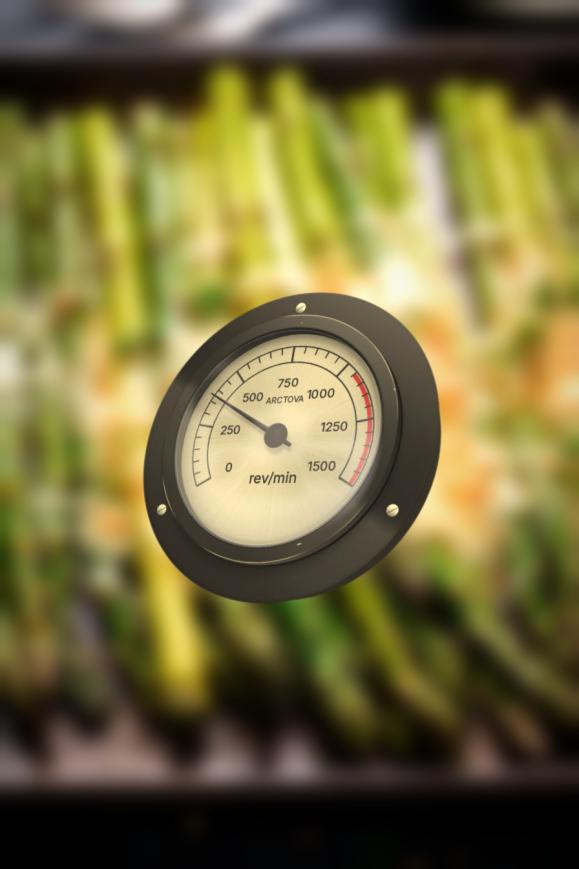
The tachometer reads 375 rpm
